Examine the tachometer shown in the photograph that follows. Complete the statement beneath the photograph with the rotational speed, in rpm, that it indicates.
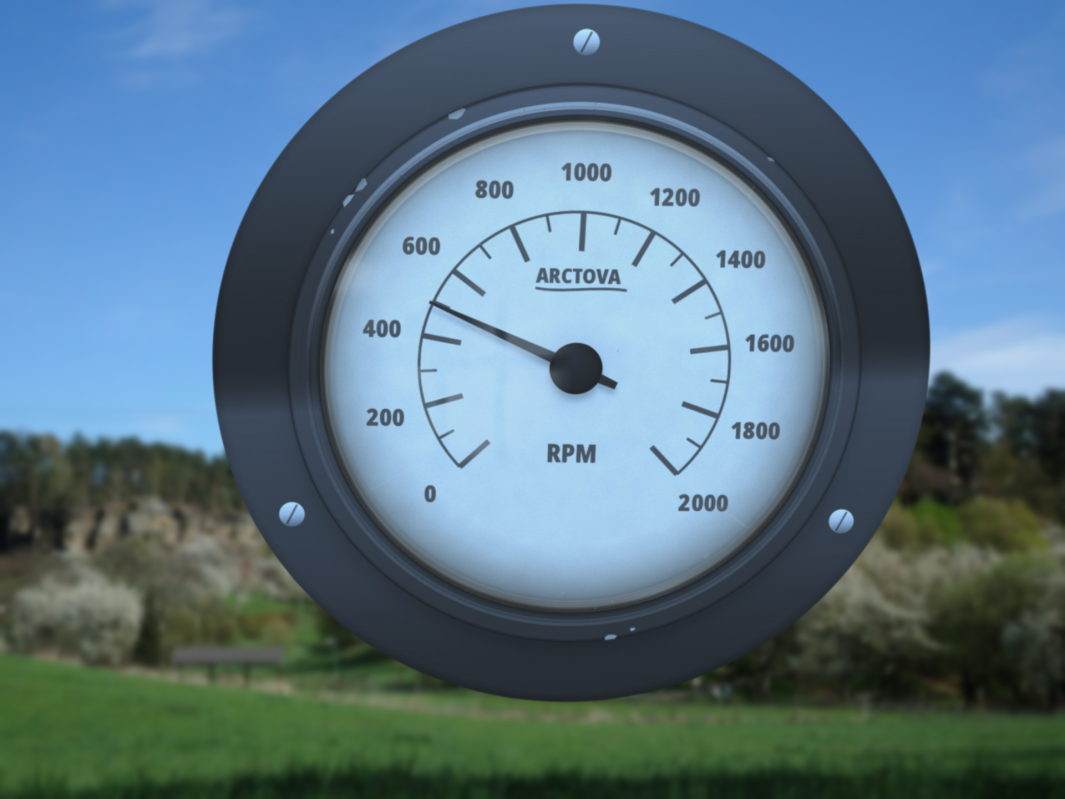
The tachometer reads 500 rpm
